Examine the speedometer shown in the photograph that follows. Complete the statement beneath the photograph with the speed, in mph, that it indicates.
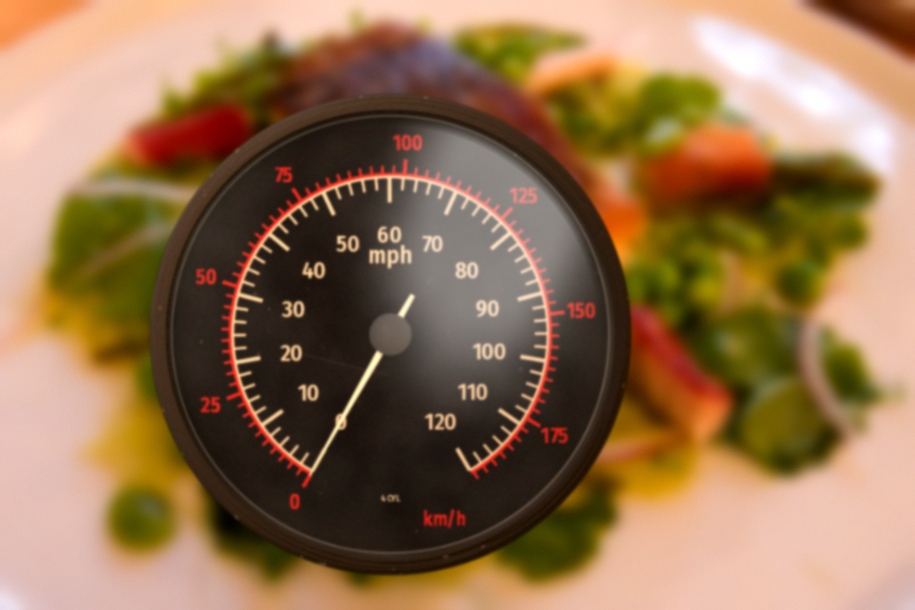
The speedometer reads 0 mph
